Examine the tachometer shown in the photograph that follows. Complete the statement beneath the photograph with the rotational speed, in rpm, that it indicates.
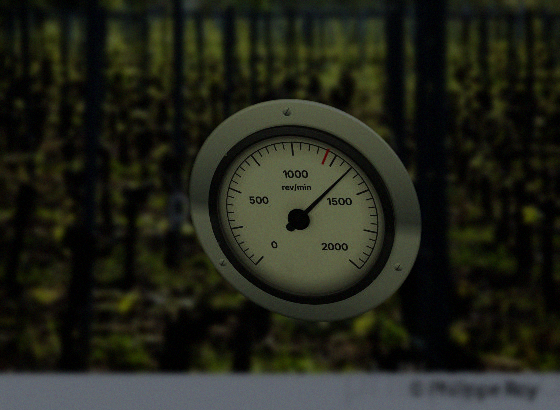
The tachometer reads 1350 rpm
